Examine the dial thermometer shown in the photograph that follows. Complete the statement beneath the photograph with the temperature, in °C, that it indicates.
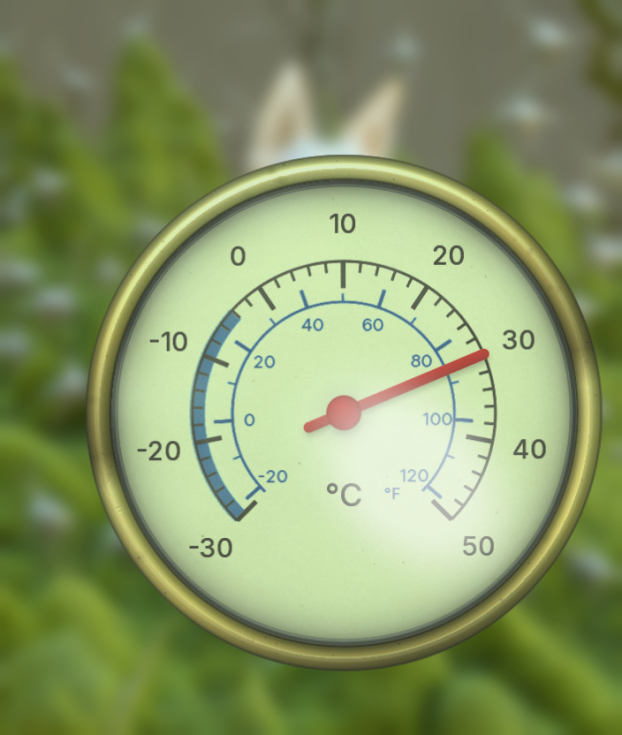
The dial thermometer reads 30 °C
